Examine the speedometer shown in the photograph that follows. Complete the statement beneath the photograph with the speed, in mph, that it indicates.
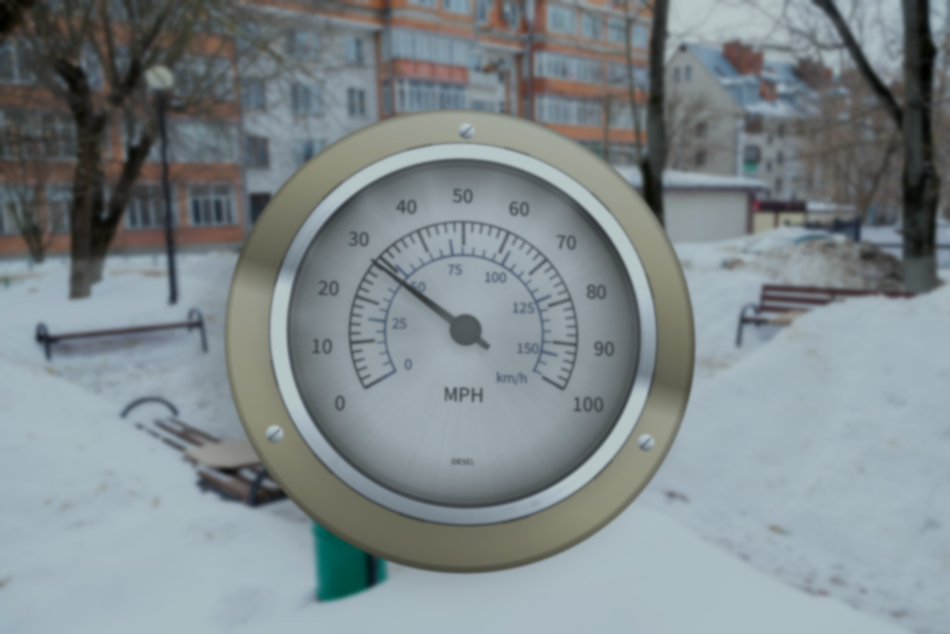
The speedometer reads 28 mph
